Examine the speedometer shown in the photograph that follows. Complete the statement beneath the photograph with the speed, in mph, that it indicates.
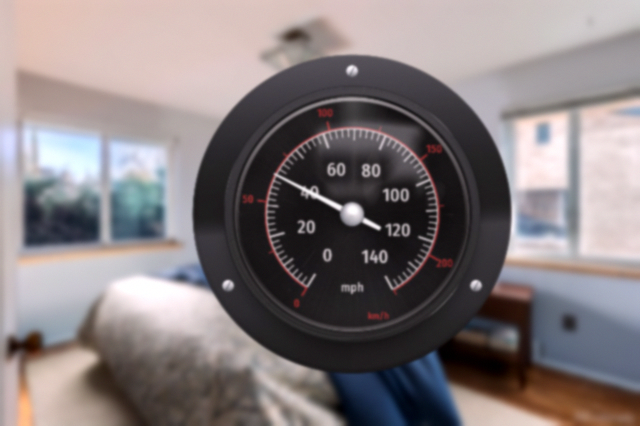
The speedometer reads 40 mph
